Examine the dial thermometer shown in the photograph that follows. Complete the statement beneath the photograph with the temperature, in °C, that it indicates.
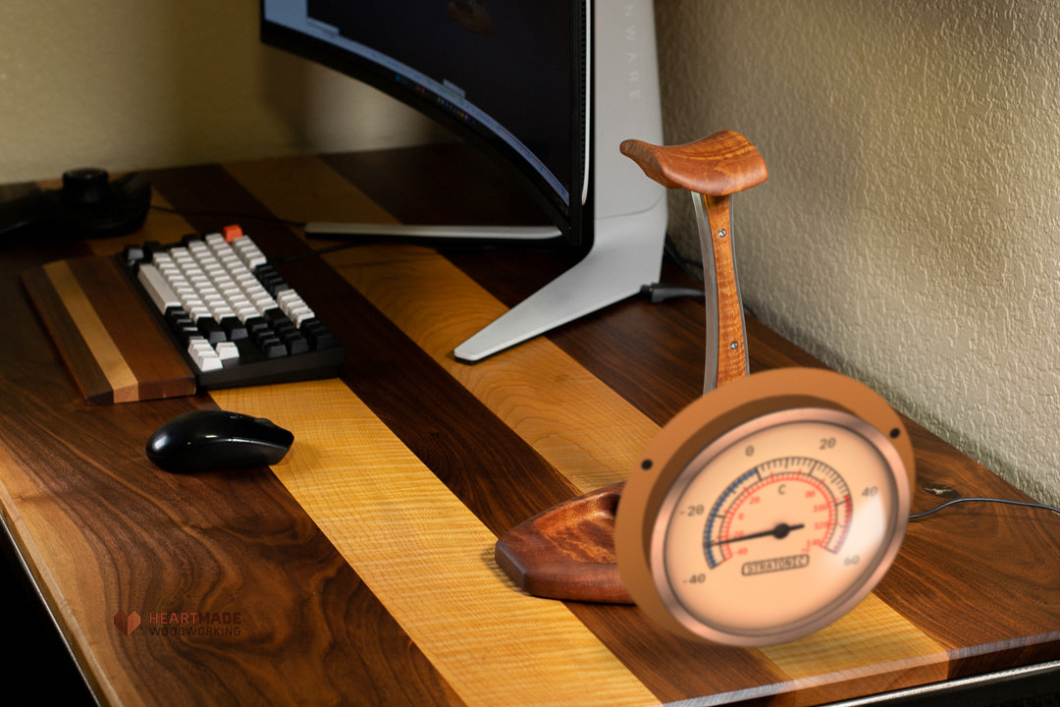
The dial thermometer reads -30 °C
